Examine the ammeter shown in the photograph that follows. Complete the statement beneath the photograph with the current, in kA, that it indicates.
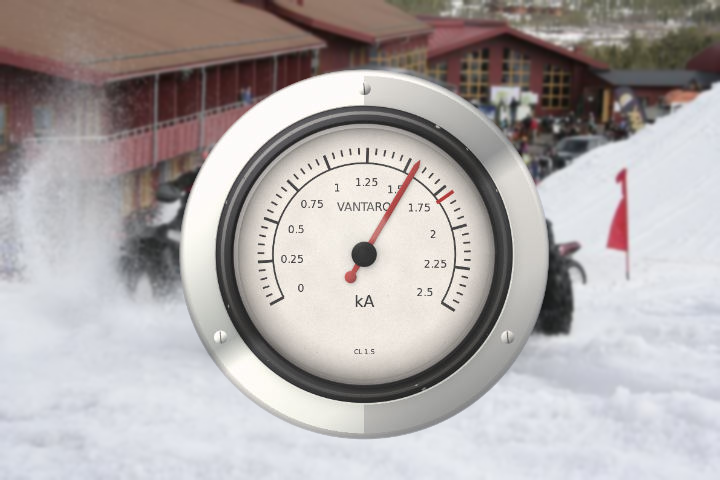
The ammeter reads 1.55 kA
